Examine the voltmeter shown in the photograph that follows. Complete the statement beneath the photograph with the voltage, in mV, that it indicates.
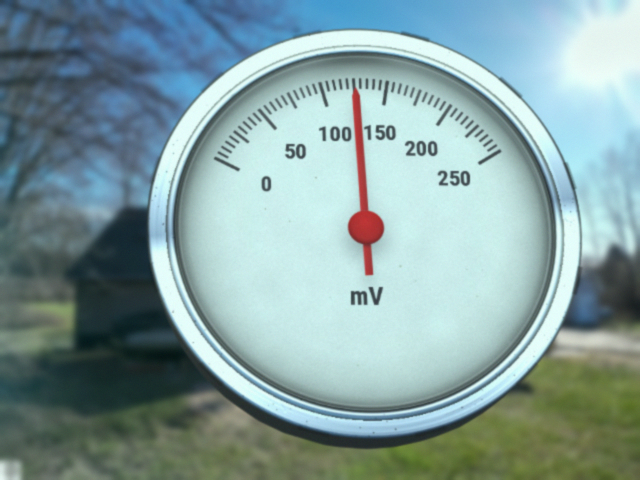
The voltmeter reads 125 mV
